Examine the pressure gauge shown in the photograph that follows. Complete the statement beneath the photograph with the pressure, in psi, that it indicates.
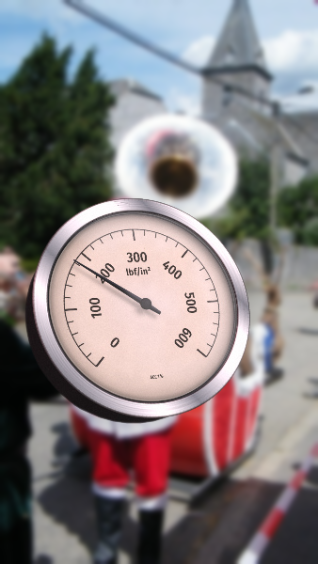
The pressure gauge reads 180 psi
